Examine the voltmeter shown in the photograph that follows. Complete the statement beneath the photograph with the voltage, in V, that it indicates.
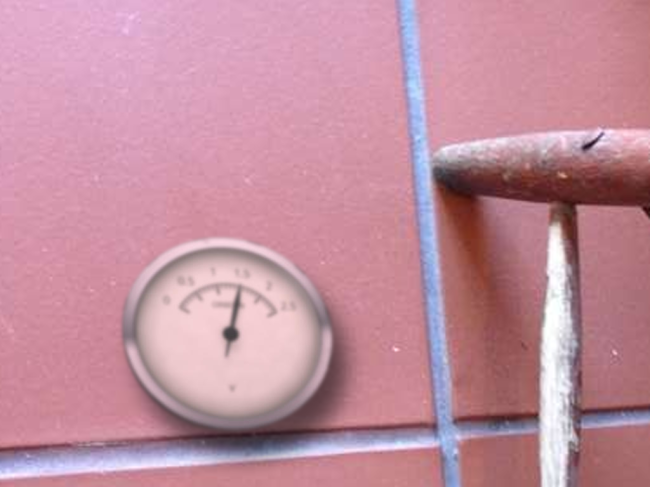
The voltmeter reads 1.5 V
